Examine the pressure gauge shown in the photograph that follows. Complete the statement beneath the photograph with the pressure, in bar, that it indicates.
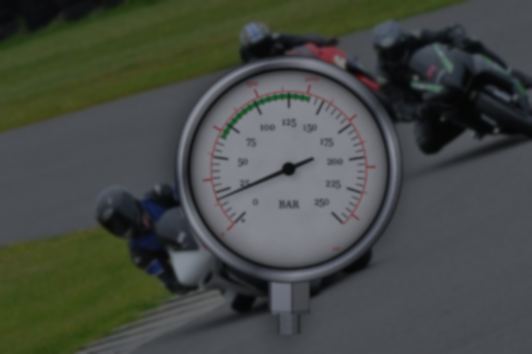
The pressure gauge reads 20 bar
